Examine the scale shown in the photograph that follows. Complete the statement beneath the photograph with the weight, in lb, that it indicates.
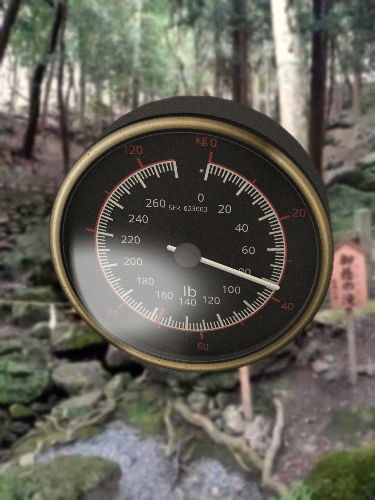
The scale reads 80 lb
